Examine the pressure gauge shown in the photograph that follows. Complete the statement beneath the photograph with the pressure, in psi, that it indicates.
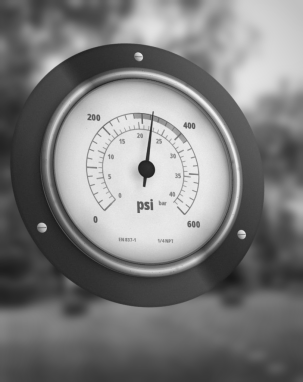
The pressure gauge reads 320 psi
